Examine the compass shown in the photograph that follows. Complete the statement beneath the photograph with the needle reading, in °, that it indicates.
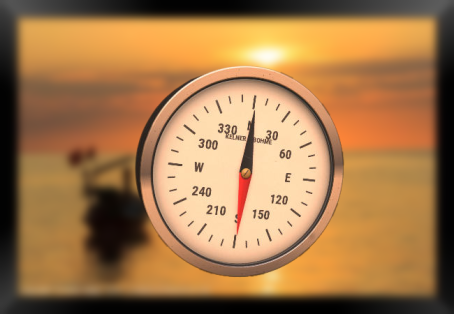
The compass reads 180 °
